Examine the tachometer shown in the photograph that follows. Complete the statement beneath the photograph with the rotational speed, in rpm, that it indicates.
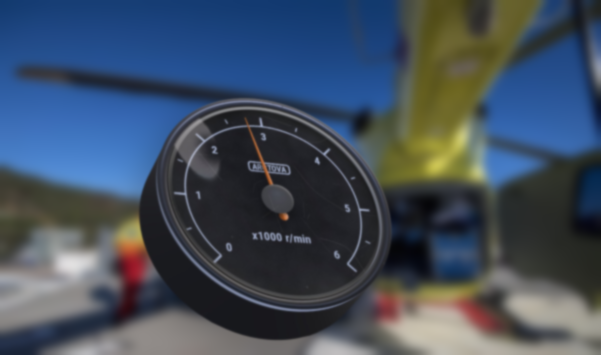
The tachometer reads 2750 rpm
